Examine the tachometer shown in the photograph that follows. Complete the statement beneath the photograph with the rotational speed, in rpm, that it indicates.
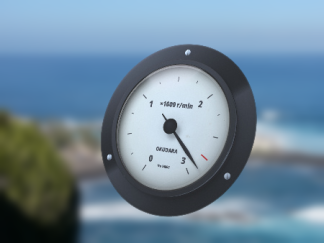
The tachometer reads 2875 rpm
